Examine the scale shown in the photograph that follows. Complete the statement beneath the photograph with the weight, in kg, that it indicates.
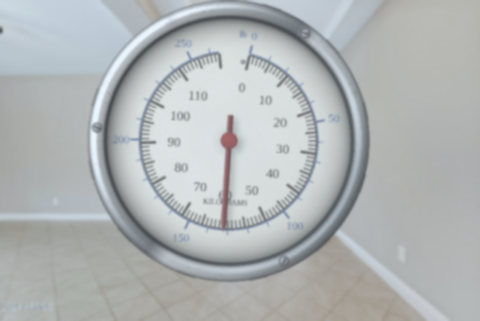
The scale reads 60 kg
